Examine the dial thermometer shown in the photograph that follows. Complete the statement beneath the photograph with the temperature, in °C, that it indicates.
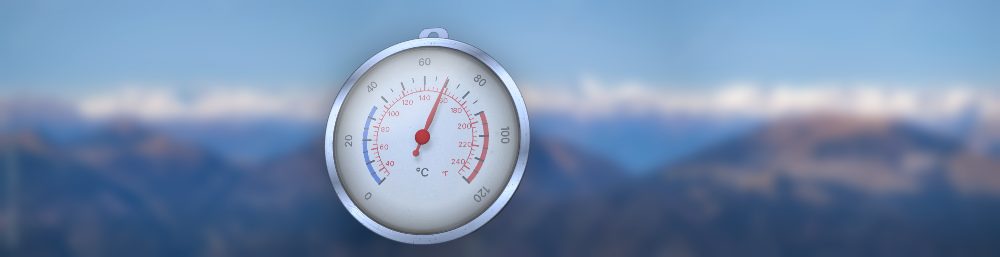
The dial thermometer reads 70 °C
